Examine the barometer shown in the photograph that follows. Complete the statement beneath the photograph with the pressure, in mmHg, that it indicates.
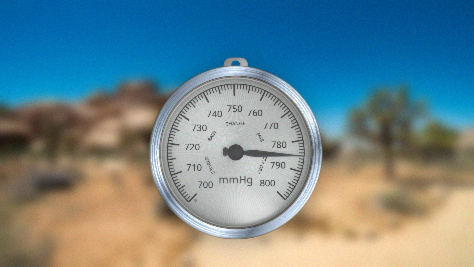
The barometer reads 785 mmHg
